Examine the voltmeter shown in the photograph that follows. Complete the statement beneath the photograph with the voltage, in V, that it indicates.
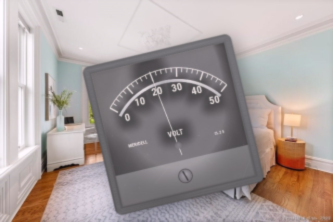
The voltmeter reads 20 V
